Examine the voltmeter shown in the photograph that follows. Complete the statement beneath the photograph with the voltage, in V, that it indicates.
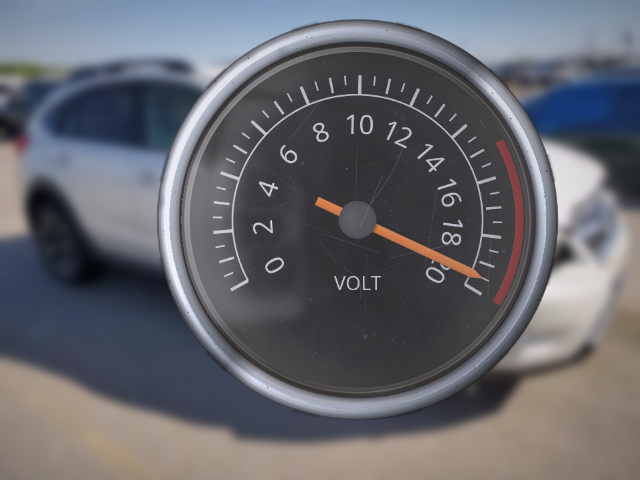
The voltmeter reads 19.5 V
